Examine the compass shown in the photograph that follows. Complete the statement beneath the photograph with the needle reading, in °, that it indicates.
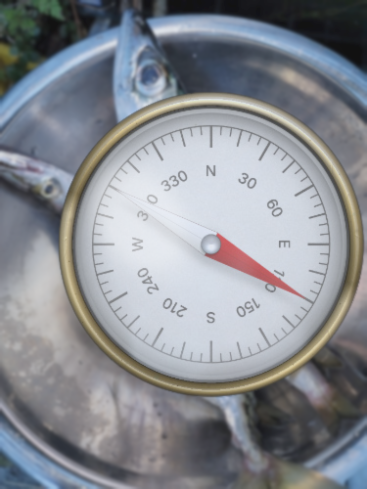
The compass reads 120 °
